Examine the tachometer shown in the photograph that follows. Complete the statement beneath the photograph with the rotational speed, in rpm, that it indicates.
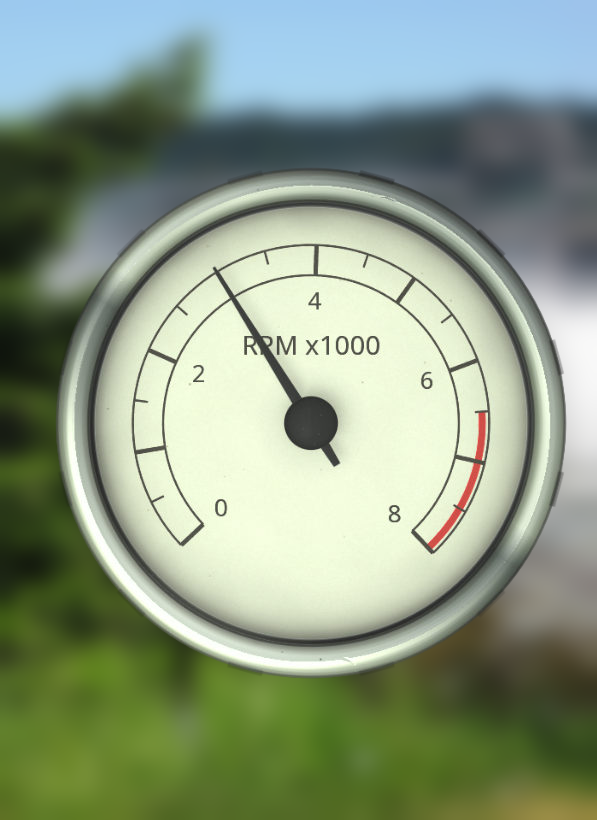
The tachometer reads 3000 rpm
